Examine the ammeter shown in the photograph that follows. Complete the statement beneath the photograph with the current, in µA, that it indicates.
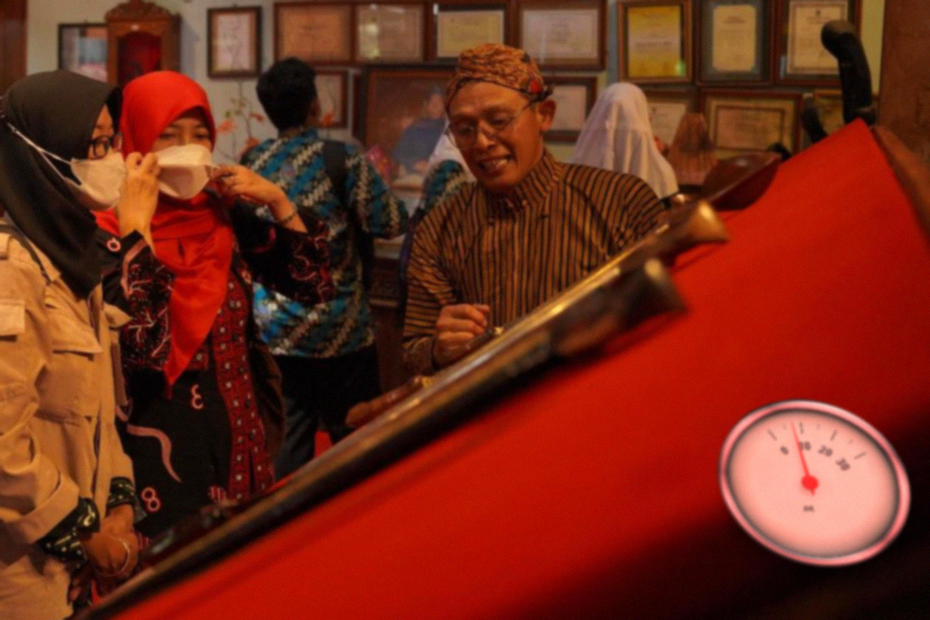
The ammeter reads 7.5 µA
